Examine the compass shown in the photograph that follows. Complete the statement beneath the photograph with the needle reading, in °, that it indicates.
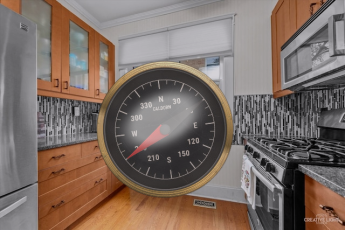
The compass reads 240 °
